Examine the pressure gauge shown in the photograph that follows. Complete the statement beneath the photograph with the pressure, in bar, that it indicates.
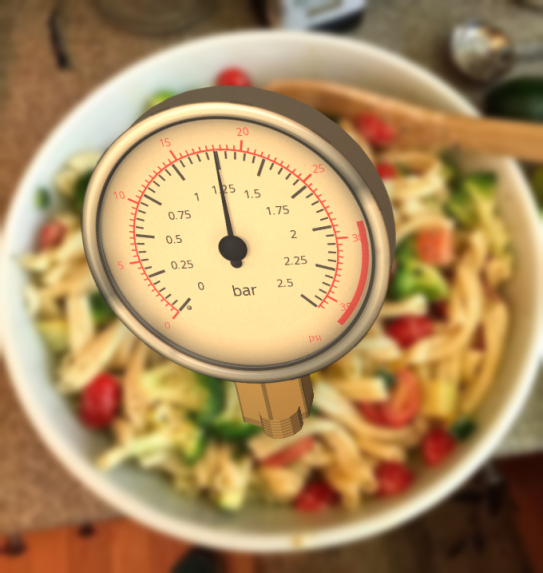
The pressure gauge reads 1.25 bar
